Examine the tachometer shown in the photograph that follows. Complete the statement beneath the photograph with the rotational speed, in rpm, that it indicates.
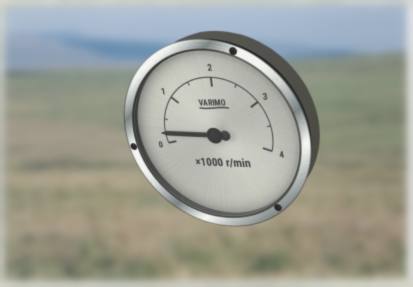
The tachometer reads 250 rpm
